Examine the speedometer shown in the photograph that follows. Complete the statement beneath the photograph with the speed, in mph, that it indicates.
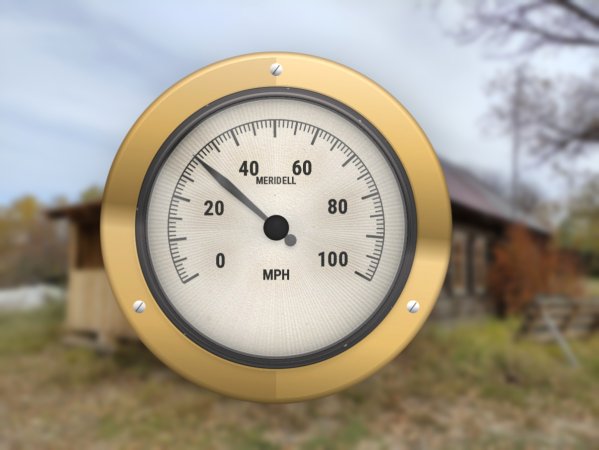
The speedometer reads 30 mph
